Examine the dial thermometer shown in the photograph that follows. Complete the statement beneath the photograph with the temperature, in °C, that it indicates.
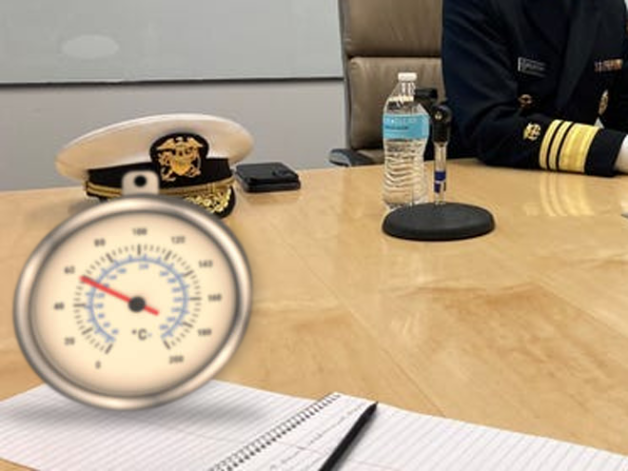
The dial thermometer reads 60 °C
